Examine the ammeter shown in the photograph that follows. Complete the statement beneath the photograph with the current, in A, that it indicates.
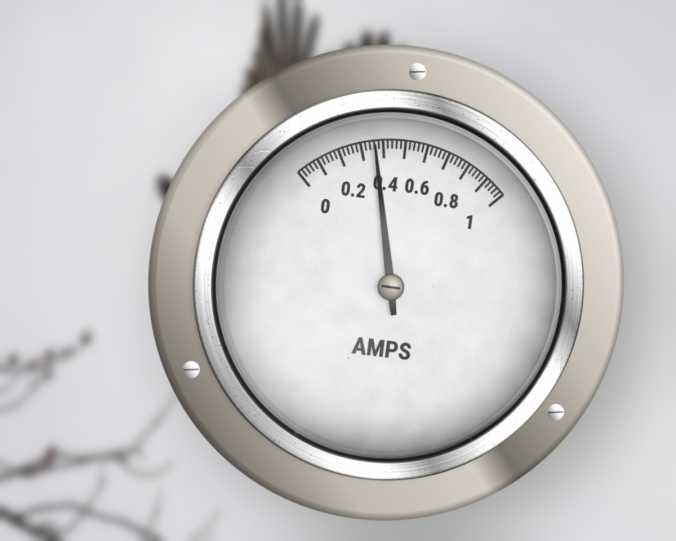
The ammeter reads 0.36 A
